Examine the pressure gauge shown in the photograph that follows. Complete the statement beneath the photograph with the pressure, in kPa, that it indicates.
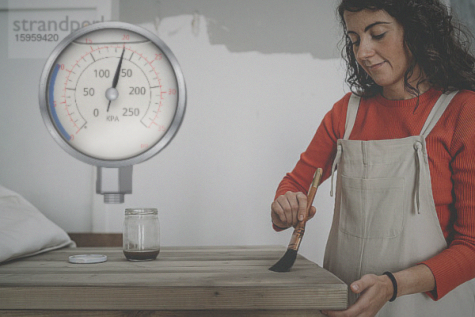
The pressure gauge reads 140 kPa
